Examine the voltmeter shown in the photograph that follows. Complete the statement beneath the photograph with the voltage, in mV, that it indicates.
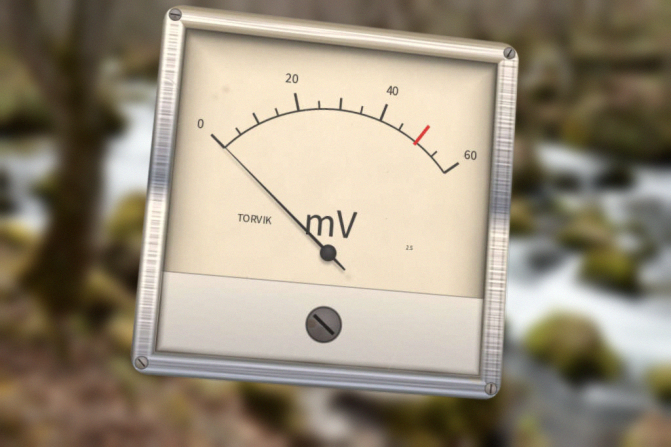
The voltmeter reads 0 mV
